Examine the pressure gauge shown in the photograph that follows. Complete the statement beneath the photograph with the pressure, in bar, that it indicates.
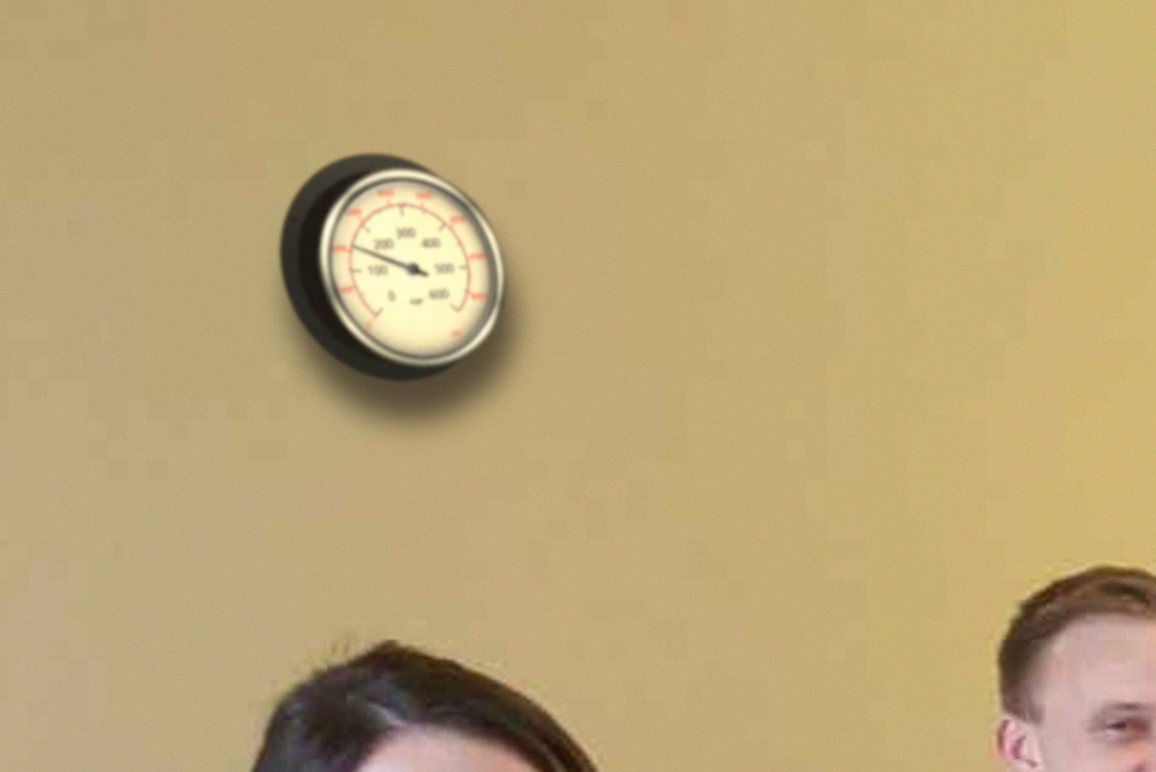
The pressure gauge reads 150 bar
